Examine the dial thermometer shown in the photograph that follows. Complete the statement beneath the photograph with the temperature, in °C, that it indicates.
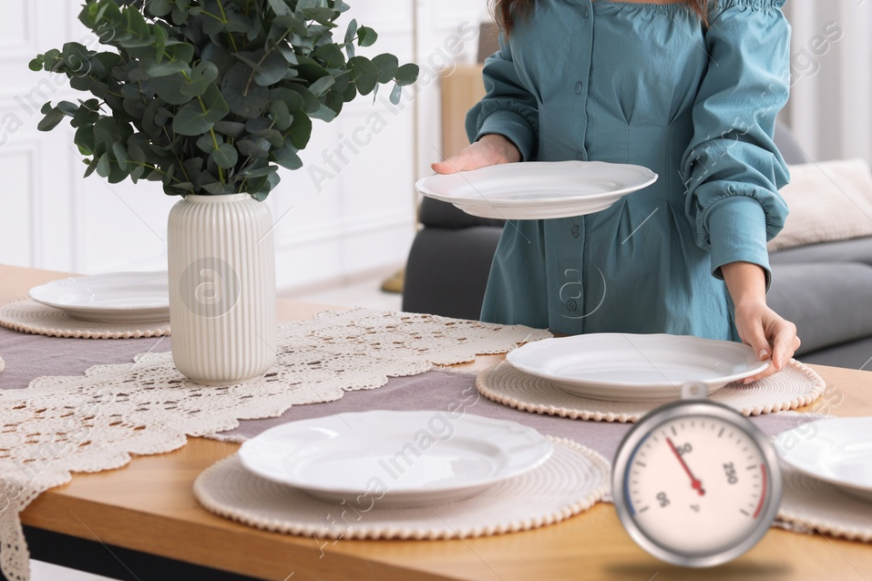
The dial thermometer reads 140 °C
